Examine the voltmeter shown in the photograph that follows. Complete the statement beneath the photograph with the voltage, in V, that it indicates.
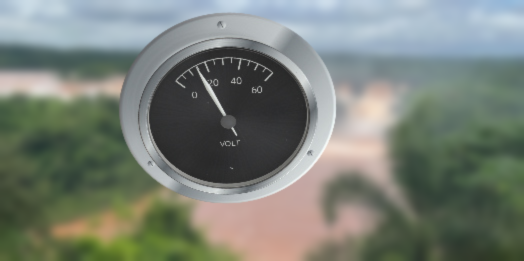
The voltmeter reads 15 V
